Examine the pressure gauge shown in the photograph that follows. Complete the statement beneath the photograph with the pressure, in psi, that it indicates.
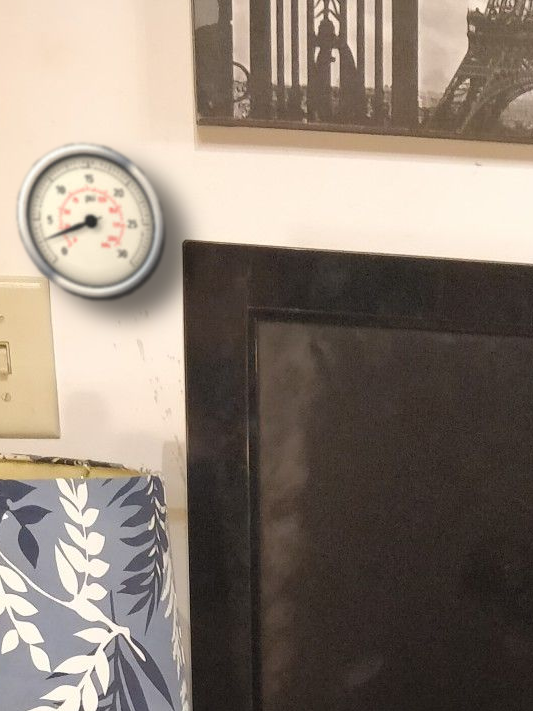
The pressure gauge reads 2.5 psi
